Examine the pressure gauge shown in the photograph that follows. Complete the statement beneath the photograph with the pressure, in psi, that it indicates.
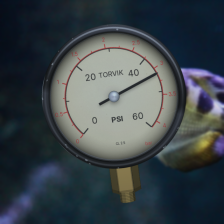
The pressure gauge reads 45 psi
